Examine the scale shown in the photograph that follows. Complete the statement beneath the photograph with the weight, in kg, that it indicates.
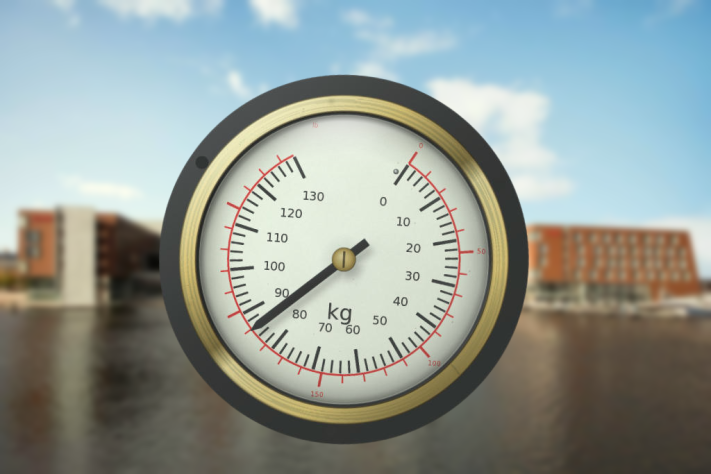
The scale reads 86 kg
